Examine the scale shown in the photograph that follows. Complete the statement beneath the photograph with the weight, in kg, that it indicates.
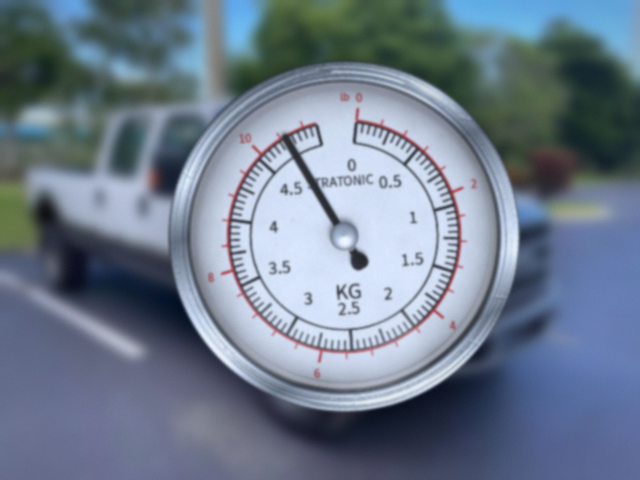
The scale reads 4.75 kg
